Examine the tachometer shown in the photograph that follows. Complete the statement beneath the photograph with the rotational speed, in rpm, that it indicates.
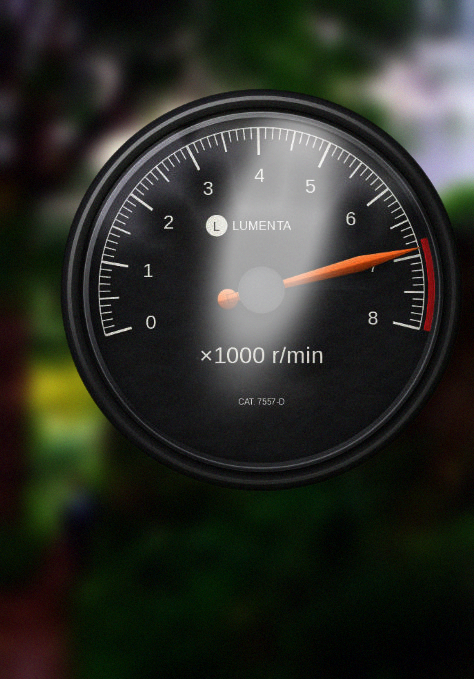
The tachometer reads 6900 rpm
